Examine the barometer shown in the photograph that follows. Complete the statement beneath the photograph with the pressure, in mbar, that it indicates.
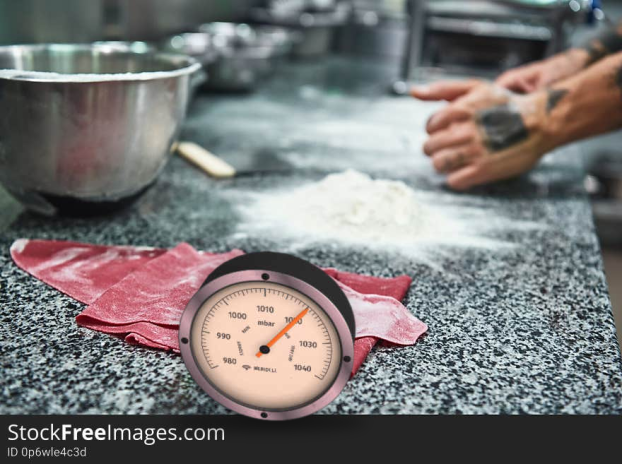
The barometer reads 1020 mbar
